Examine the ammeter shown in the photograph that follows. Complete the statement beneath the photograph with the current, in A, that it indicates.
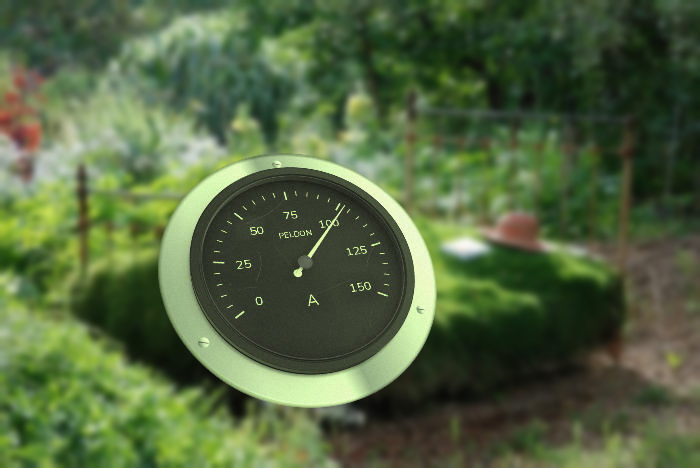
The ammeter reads 102.5 A
